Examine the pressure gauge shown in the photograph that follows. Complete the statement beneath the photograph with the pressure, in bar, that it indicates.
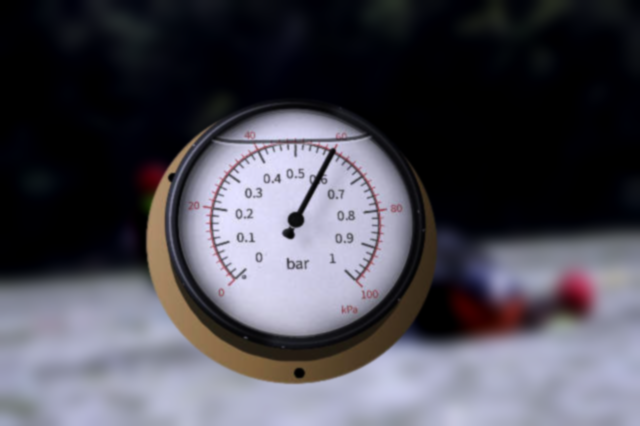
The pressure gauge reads 0.6 bar
